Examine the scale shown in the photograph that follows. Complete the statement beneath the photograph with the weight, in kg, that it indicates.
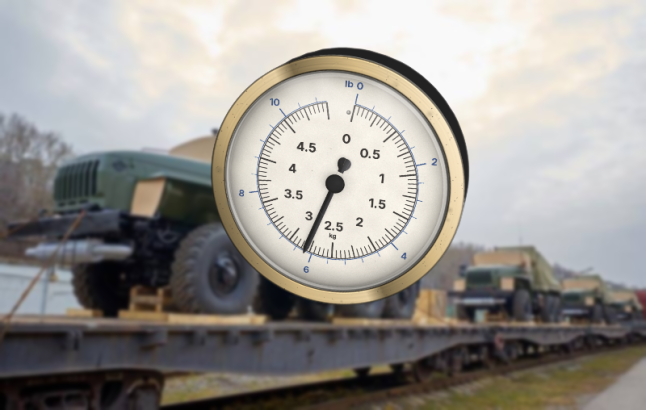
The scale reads 2.8 kg
